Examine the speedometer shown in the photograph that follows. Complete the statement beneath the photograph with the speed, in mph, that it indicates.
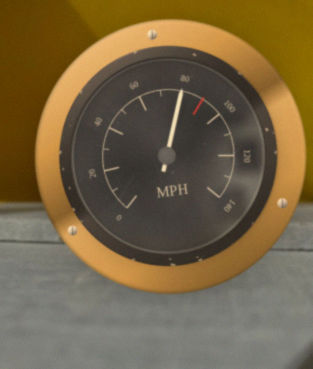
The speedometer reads 80 mph
